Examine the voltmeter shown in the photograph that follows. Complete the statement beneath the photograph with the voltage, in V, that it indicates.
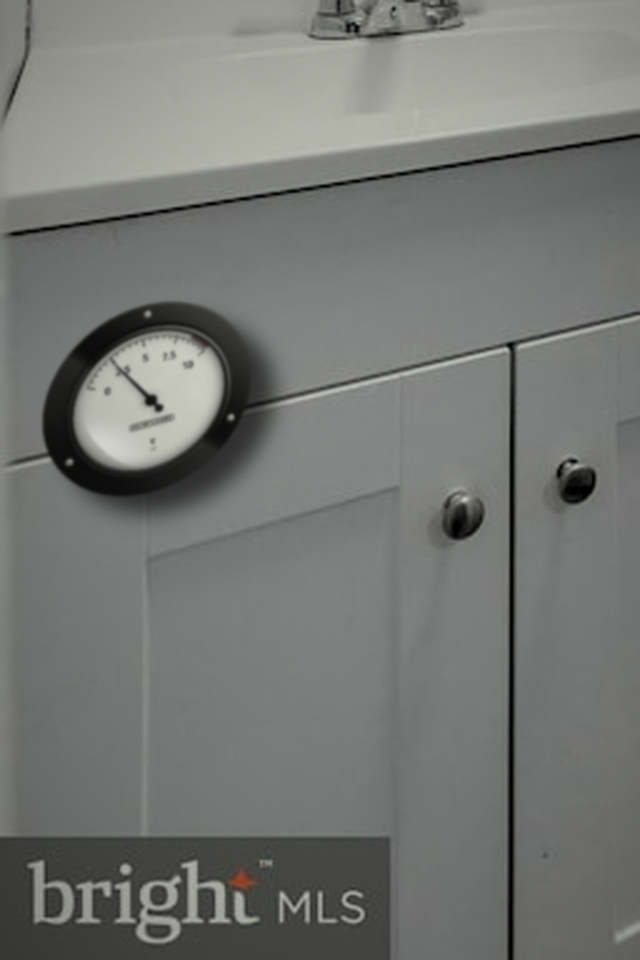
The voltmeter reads 2.5 V
